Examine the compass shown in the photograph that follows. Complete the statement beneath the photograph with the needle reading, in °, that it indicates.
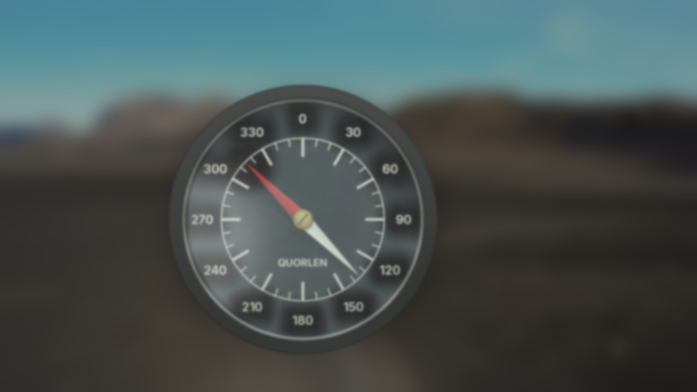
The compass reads 315 °
